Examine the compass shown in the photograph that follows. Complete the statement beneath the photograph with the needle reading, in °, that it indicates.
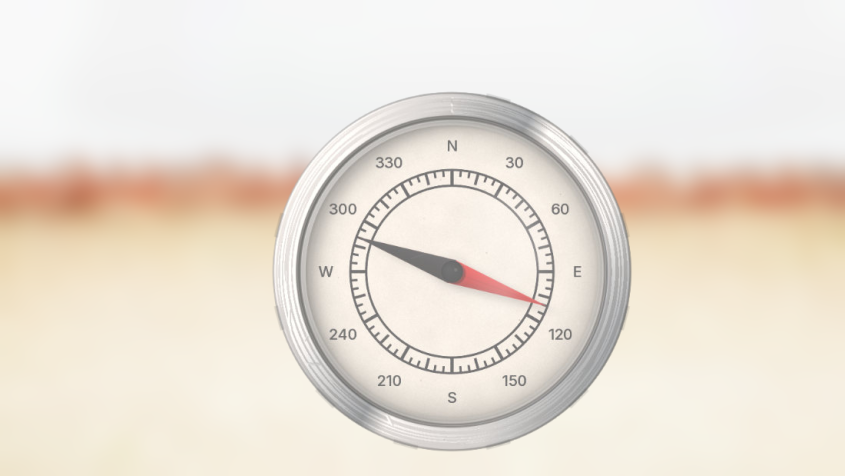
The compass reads 110 °
